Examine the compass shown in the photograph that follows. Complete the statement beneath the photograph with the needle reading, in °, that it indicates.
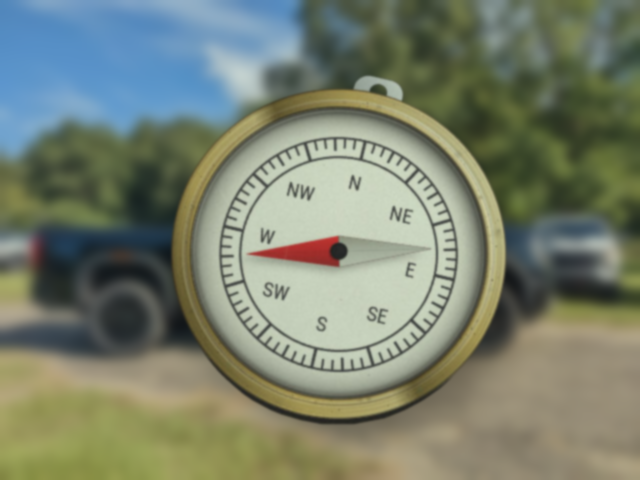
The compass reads 255 °
